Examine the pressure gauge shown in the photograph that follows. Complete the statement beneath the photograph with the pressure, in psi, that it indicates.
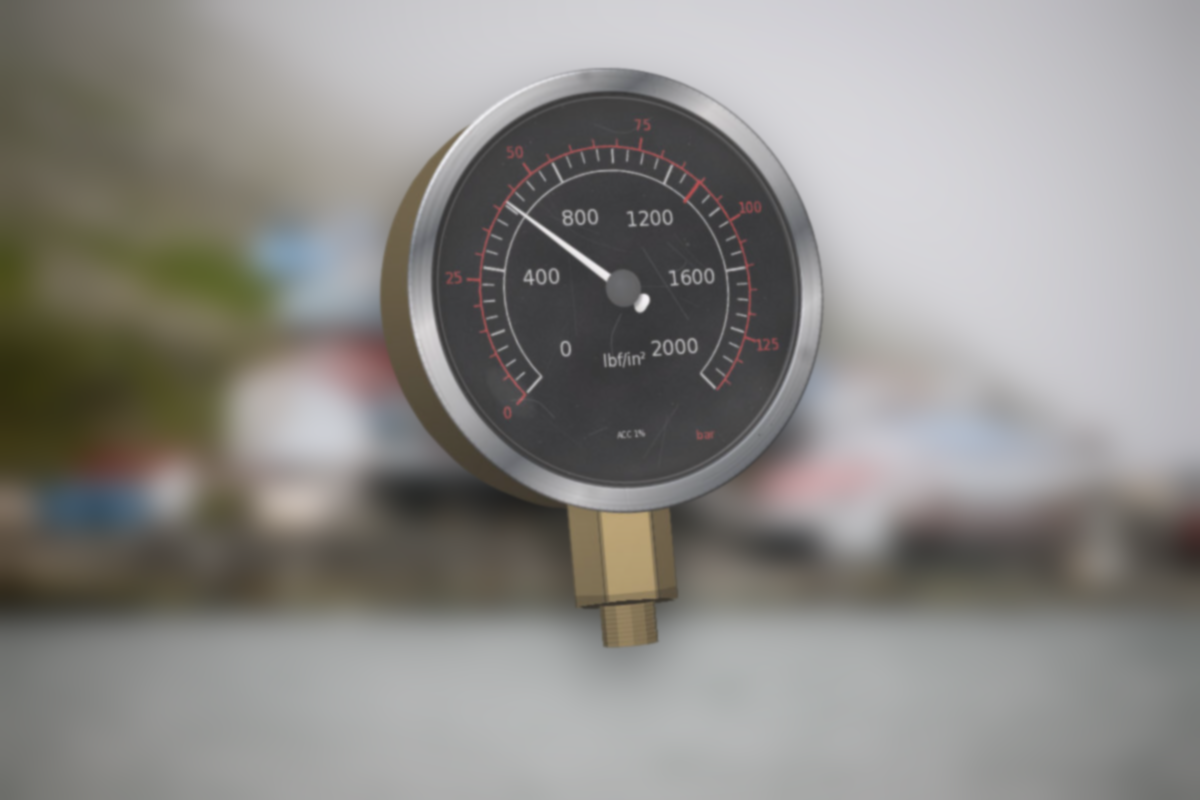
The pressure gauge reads 600 psi
